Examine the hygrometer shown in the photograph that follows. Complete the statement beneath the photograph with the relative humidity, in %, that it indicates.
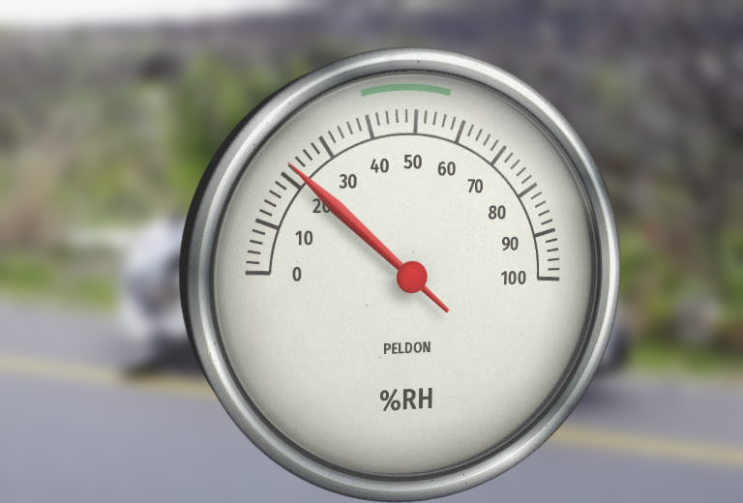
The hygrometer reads 22 %
